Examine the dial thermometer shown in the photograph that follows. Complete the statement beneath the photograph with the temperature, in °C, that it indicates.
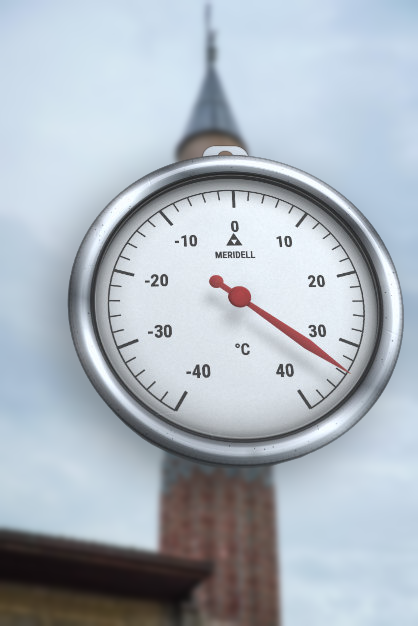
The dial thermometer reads 34 °C
